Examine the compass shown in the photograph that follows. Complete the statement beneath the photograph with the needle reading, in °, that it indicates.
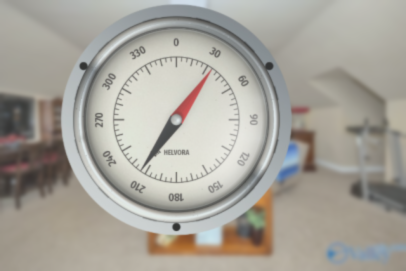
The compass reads 35 °
